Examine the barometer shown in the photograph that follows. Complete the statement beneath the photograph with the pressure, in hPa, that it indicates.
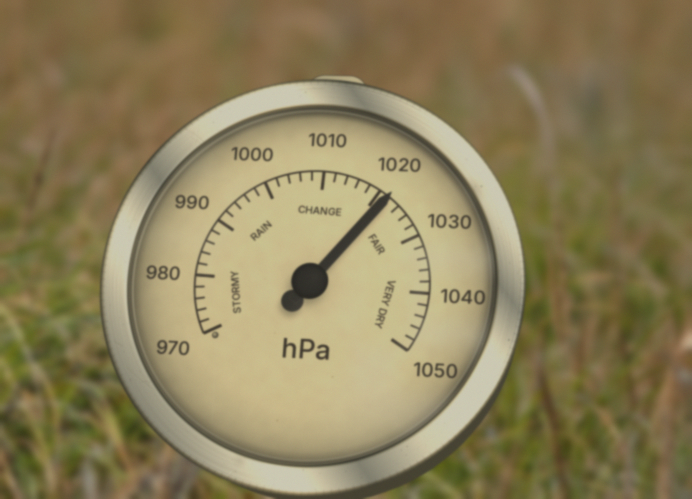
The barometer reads 1022 hPa
